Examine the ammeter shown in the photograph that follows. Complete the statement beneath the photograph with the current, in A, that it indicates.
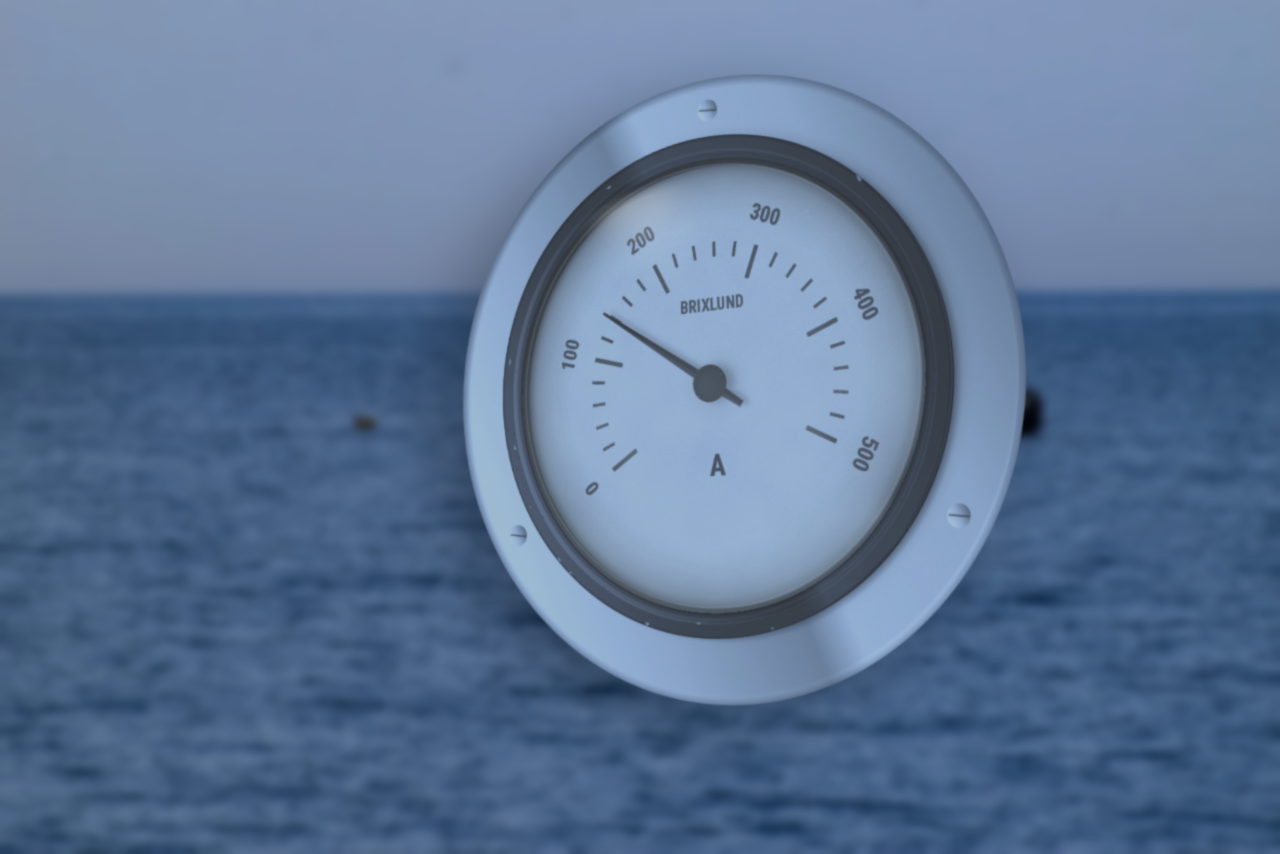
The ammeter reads 140 A
